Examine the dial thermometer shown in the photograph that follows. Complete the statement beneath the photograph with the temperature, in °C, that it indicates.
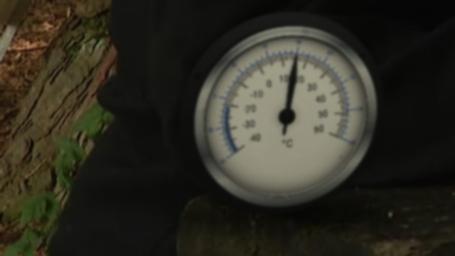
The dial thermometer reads 15 °C
